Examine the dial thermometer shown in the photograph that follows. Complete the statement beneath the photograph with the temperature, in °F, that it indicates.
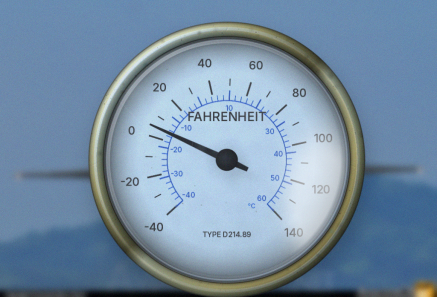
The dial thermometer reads 5 °F
